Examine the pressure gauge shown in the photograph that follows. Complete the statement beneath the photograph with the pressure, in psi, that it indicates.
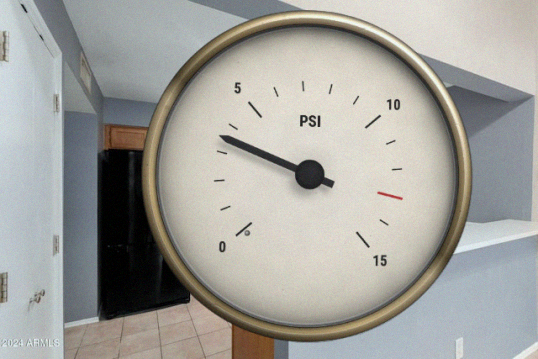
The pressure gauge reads 3.5 psi
